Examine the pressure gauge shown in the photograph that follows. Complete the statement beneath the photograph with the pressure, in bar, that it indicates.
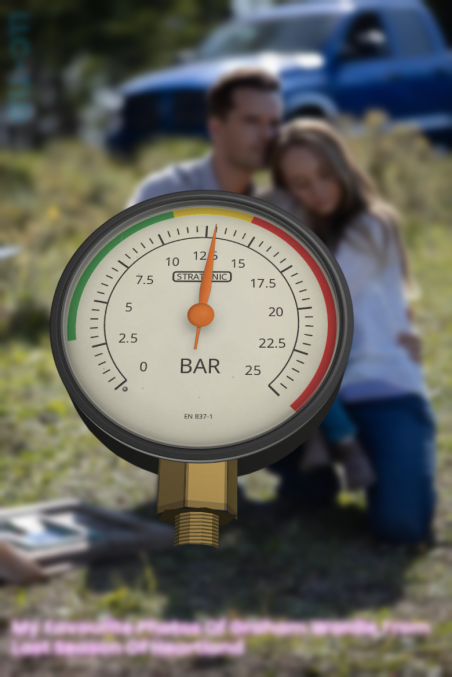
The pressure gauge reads 13 bar
